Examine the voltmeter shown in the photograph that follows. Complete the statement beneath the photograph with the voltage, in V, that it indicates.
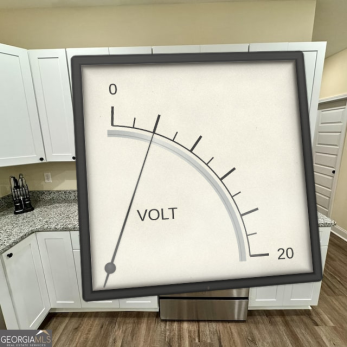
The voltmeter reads 4 V
